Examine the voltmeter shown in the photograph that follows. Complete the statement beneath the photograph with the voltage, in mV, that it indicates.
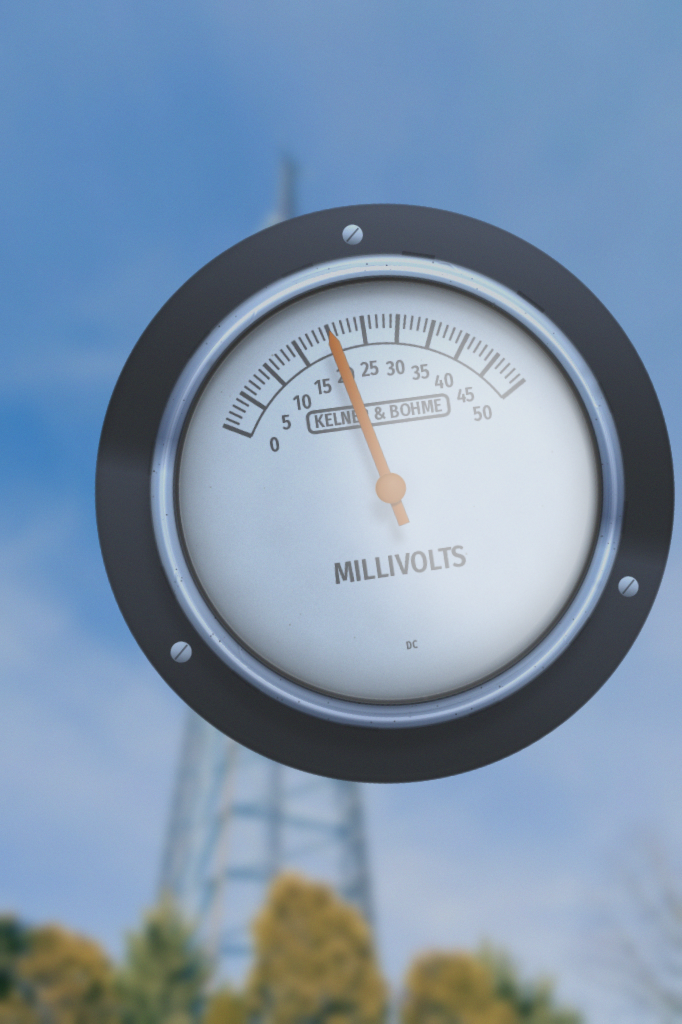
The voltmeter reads 20 mV
